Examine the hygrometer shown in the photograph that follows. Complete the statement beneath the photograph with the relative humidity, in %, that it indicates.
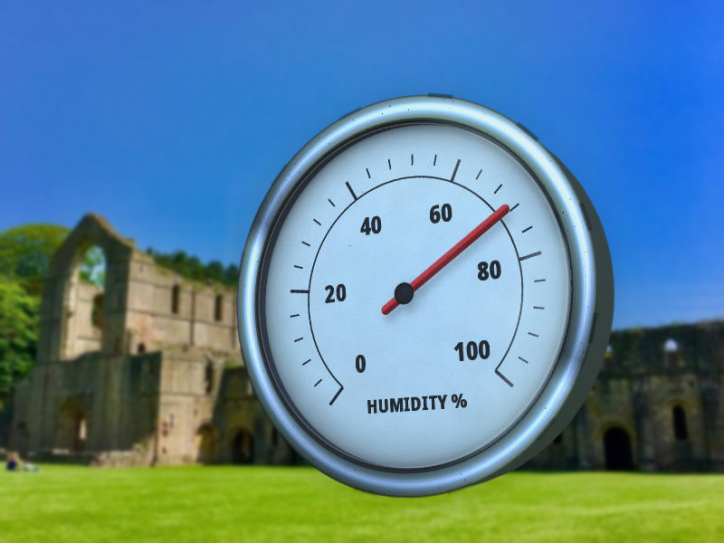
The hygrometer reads 72 %
